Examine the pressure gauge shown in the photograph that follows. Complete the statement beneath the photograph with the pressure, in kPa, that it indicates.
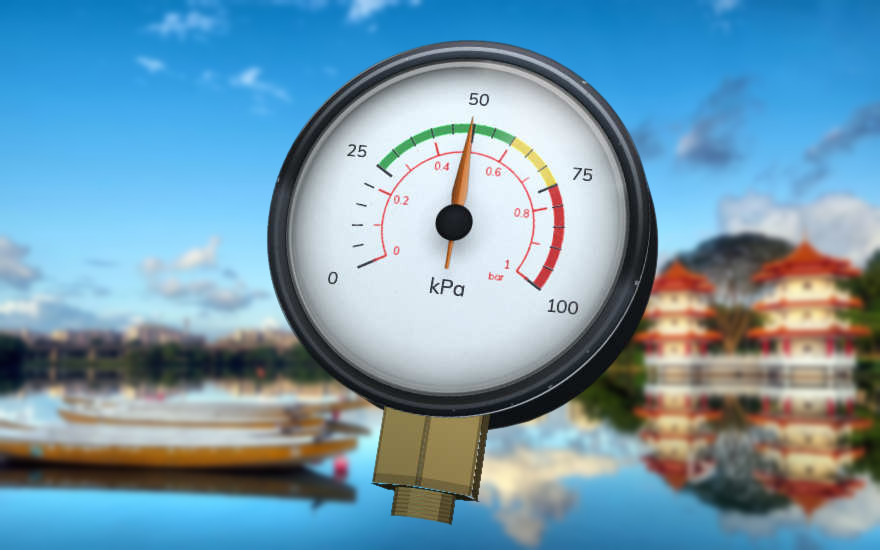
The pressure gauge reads 50 kPa
